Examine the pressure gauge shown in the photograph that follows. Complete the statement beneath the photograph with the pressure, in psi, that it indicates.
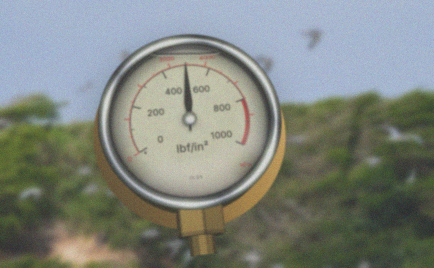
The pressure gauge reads 500 psi
